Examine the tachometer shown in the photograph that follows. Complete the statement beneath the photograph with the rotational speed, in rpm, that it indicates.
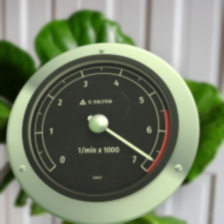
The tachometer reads 6750 rpm
